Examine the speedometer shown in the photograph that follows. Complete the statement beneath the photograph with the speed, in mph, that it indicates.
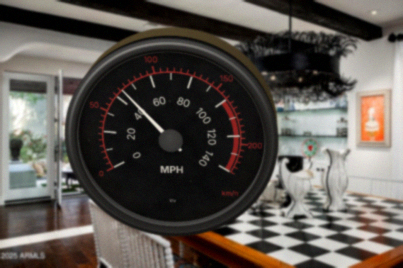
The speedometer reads 45 mph
